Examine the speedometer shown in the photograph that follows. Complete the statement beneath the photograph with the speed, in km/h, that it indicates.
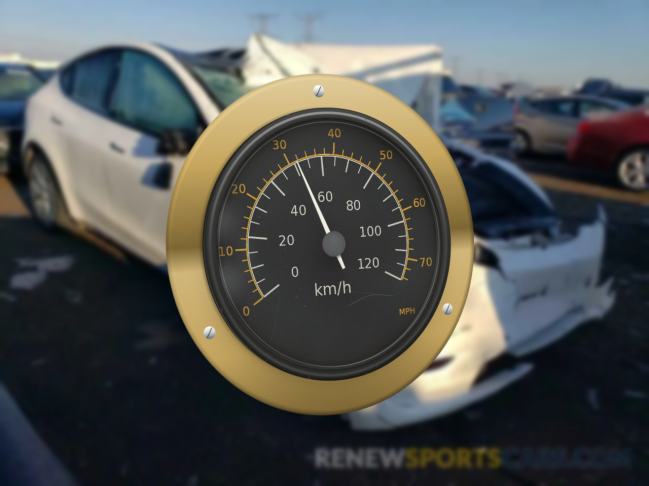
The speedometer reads 50 km/h
